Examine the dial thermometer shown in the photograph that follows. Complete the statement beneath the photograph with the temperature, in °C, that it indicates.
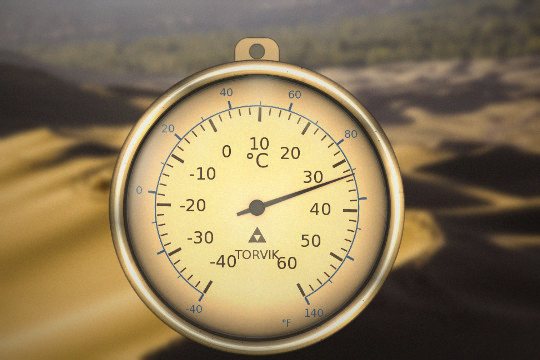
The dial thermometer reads 33 °C
